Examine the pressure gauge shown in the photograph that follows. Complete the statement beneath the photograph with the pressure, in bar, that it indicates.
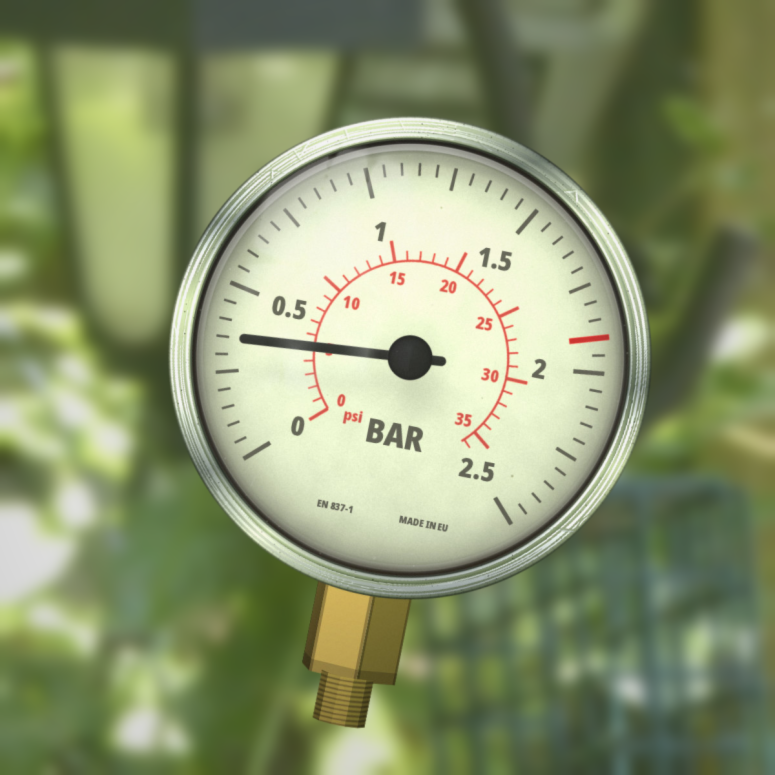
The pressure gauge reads 0.35 bar
